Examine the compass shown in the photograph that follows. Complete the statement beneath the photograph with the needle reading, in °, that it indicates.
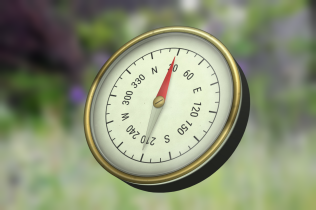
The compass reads 30 °
